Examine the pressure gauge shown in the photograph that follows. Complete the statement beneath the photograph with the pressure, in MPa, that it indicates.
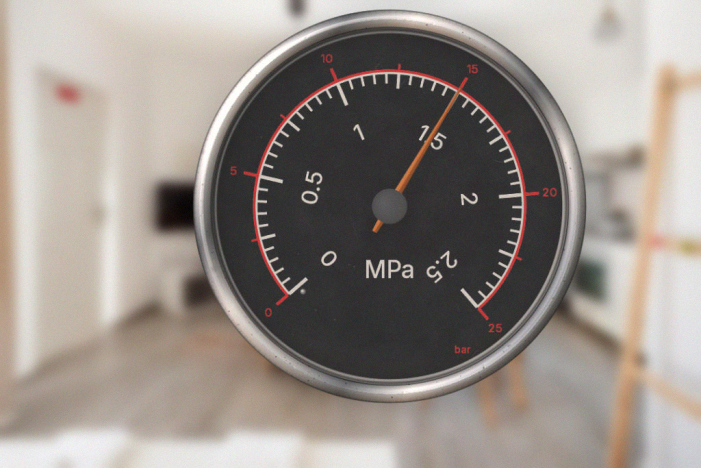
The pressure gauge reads 1.5 MPa
